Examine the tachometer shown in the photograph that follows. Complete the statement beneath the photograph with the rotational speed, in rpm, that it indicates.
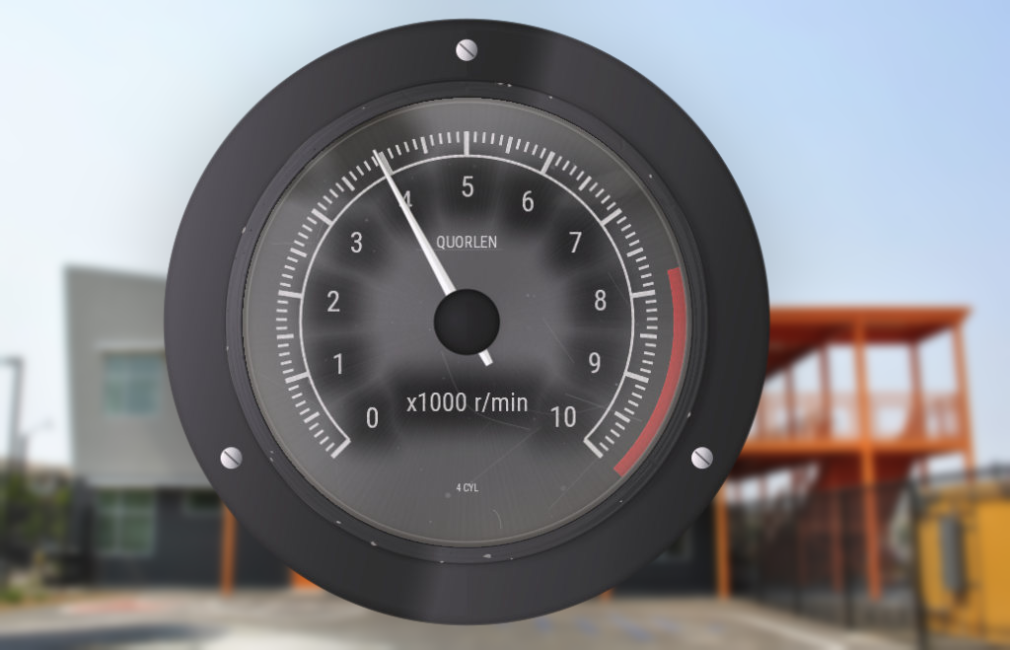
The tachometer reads 3950 rpm
